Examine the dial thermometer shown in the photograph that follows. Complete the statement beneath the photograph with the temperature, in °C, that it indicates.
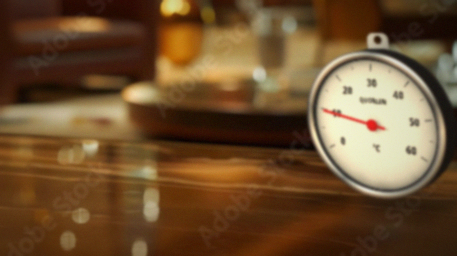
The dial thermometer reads 10 °C
